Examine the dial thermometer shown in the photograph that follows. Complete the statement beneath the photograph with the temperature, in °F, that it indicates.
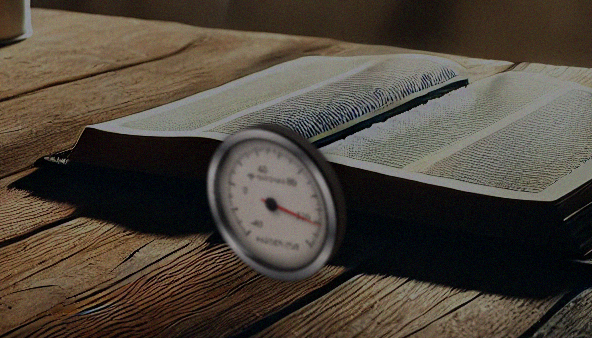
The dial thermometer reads 120 °F
